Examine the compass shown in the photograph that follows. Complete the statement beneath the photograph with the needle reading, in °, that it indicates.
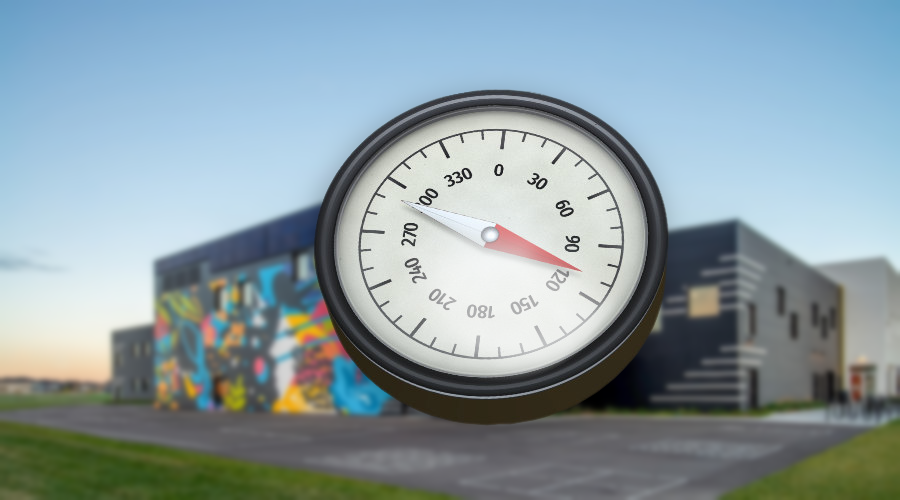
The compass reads 110 °
